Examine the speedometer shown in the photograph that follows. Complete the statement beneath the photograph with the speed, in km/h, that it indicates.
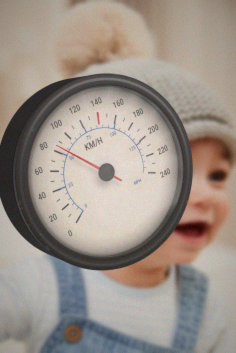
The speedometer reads 85 km/h
